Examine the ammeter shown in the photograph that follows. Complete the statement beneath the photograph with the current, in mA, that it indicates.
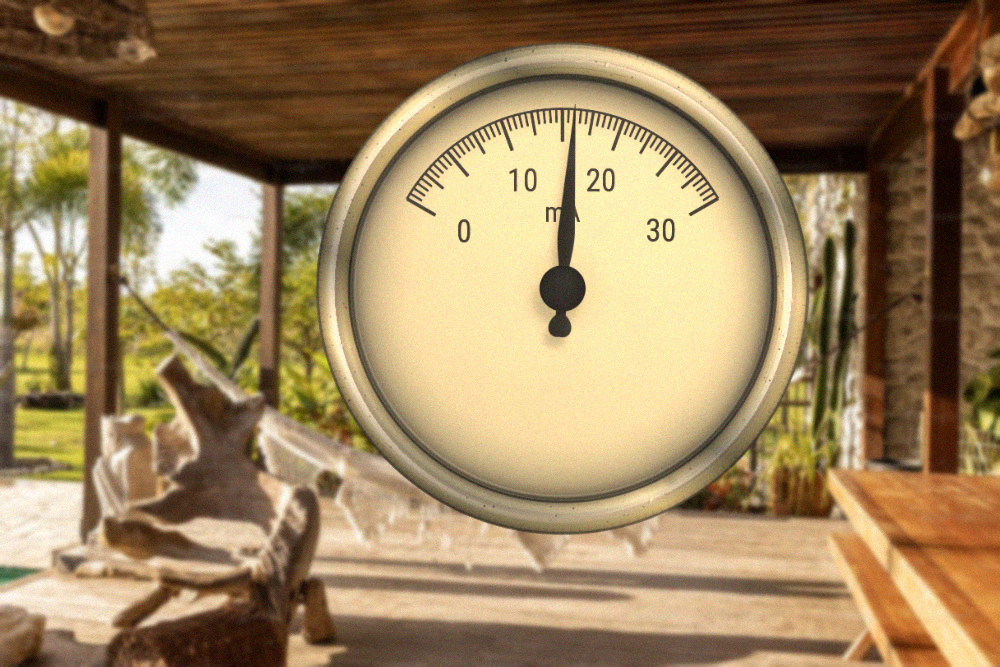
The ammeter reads 16 mA
